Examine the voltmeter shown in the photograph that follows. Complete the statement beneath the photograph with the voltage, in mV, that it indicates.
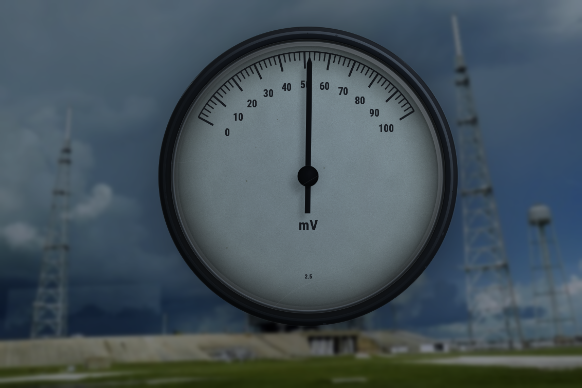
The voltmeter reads 52 mV
